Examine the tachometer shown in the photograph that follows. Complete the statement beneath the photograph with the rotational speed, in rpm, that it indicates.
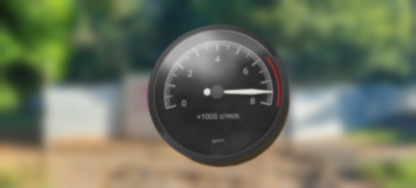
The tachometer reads 7500 rpm
